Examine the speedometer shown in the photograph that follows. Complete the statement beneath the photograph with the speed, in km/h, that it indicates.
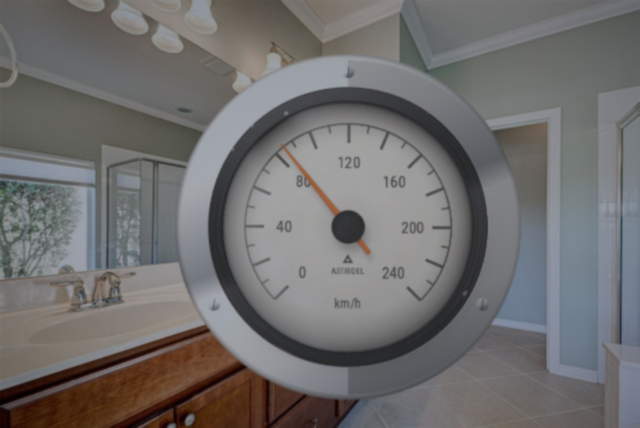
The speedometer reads 85 km/h
